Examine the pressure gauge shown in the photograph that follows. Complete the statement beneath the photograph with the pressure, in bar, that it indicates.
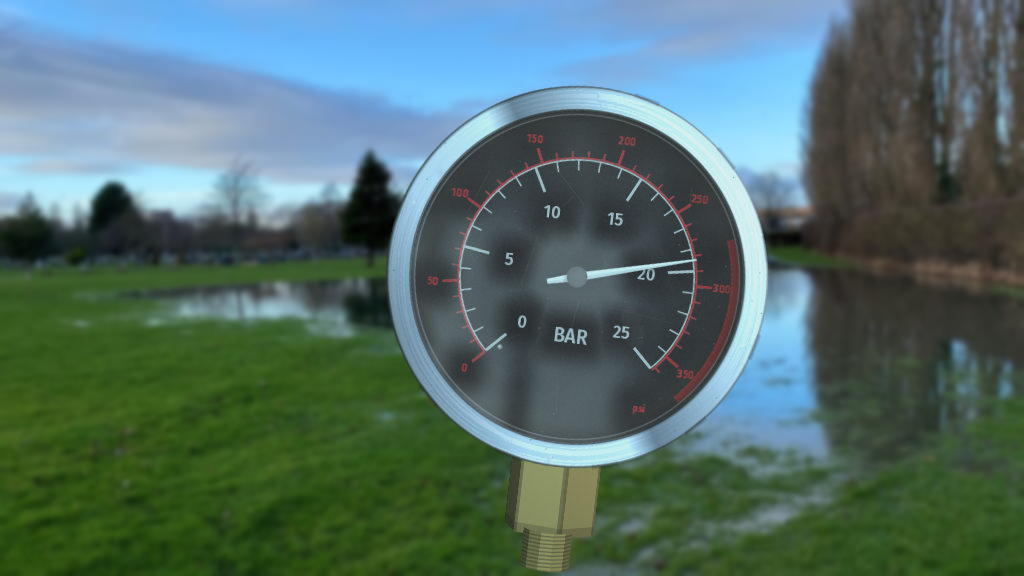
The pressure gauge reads 19.5 bar
